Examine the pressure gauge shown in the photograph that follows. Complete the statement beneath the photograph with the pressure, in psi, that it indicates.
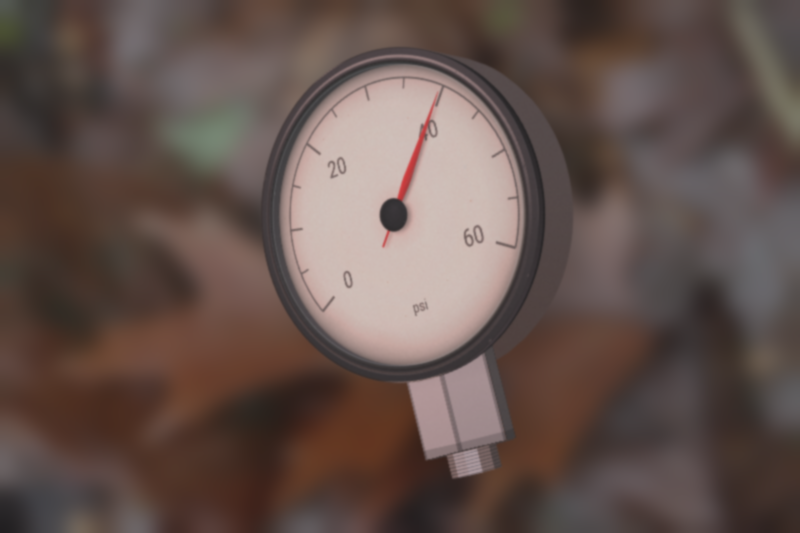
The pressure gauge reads 40 psi
